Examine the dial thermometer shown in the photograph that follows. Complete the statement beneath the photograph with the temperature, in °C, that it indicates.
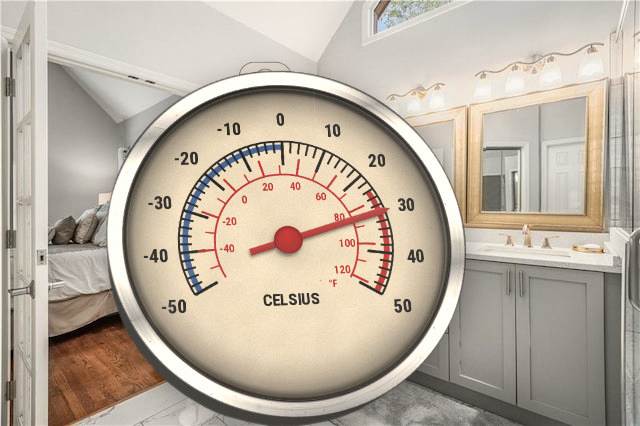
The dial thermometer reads 30 °C
